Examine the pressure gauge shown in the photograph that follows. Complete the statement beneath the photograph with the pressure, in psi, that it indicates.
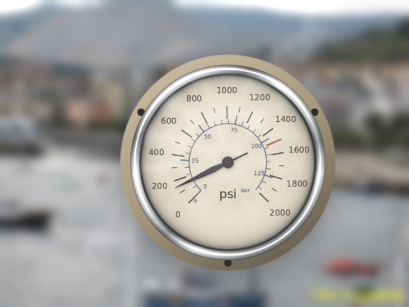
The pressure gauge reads 150 psi
